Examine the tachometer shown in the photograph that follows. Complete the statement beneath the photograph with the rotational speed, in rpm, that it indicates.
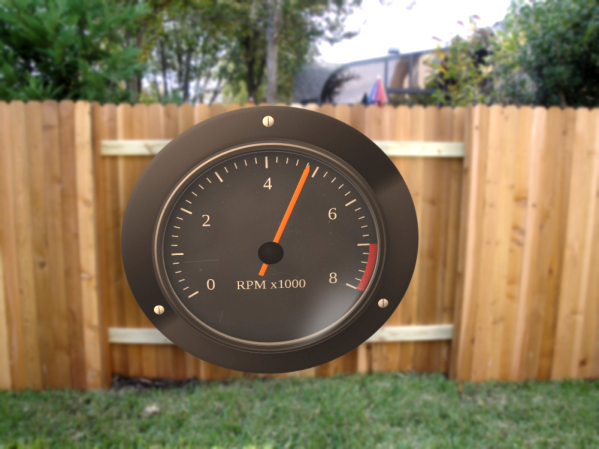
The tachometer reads 4800 rpm
